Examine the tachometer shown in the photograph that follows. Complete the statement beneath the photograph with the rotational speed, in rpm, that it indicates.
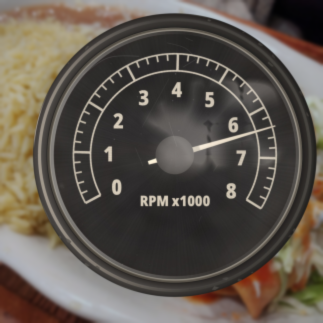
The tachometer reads 6400 rpm
